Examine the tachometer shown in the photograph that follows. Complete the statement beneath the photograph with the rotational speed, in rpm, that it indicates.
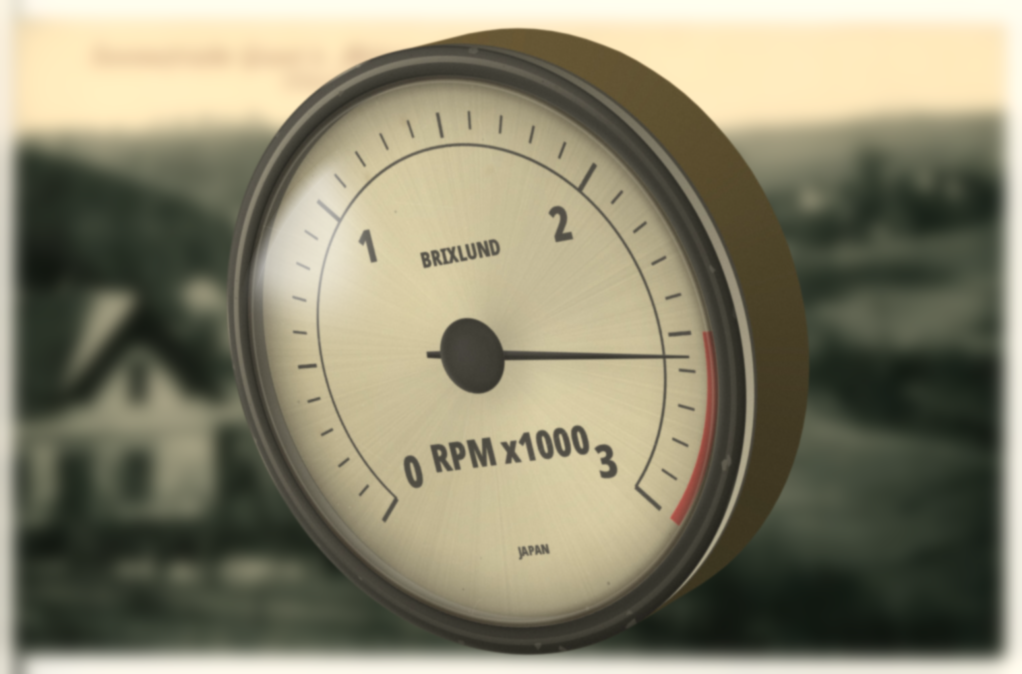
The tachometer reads 2550 rpm
